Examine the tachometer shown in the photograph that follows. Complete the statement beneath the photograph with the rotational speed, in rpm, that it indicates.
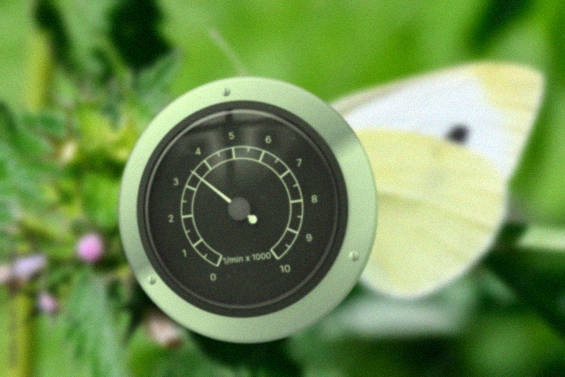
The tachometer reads 3500 rpm
